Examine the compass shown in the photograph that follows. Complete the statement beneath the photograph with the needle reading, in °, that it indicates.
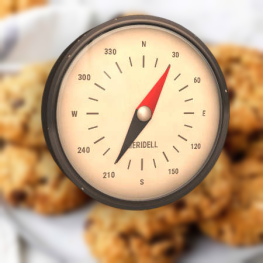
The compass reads 30 °
